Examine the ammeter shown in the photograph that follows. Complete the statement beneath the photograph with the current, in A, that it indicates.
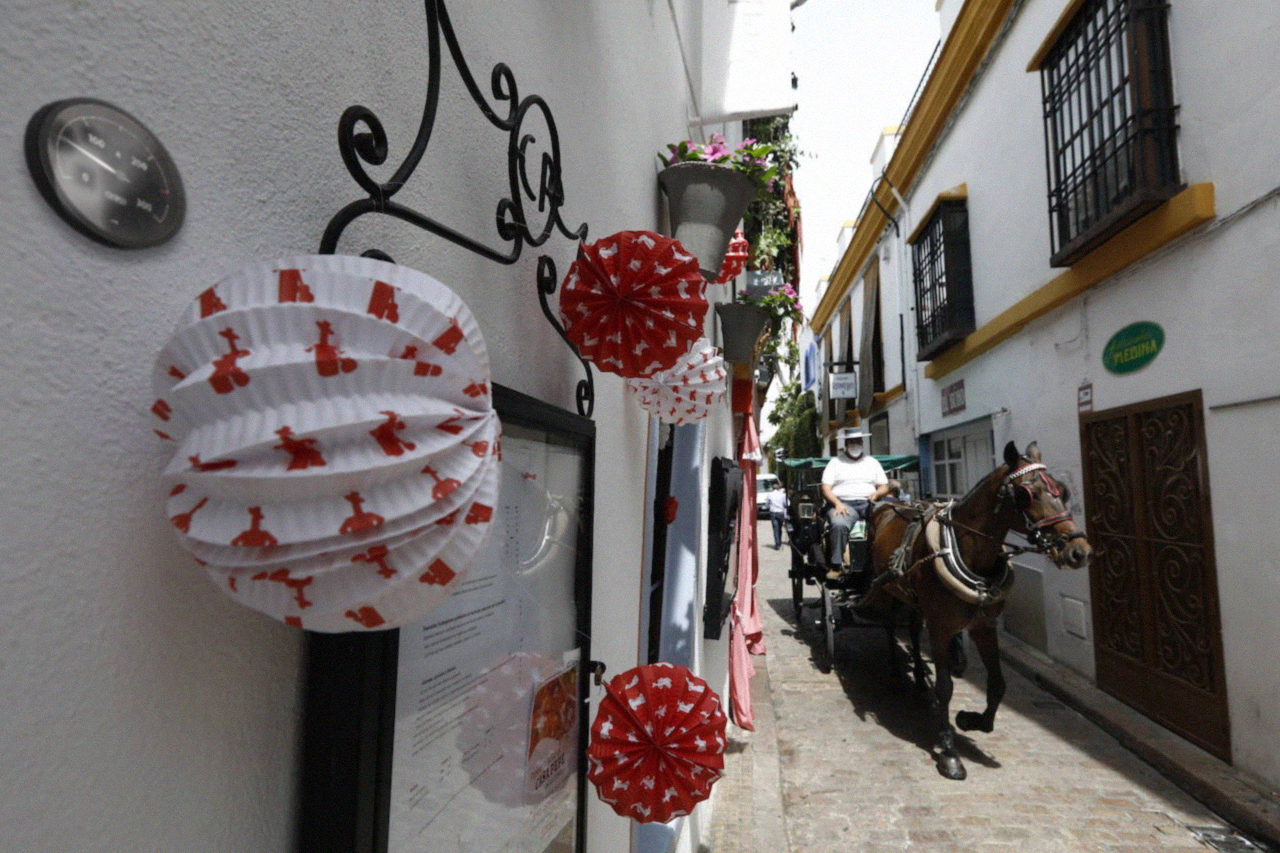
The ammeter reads 50 A
